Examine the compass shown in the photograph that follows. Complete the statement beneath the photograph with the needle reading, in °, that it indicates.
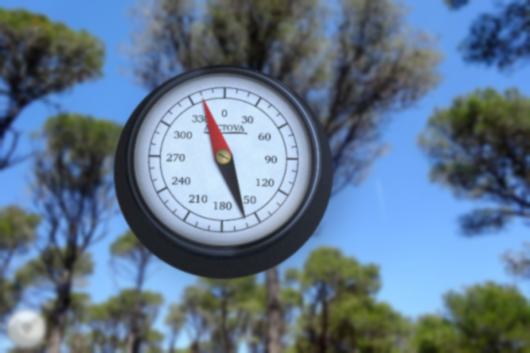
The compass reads 340 °
